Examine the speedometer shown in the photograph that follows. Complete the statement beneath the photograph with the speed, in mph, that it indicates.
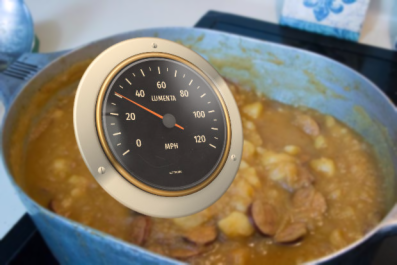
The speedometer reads 30 mph
